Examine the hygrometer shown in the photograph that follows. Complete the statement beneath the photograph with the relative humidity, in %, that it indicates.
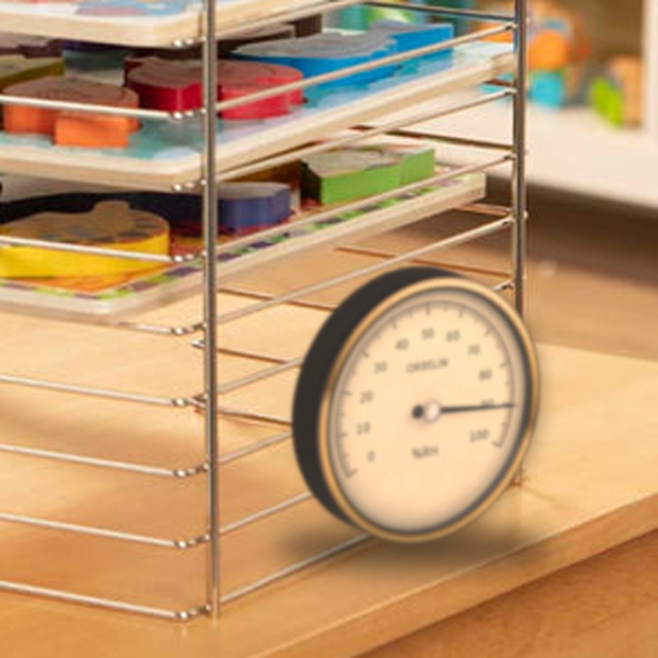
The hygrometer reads 90 %
